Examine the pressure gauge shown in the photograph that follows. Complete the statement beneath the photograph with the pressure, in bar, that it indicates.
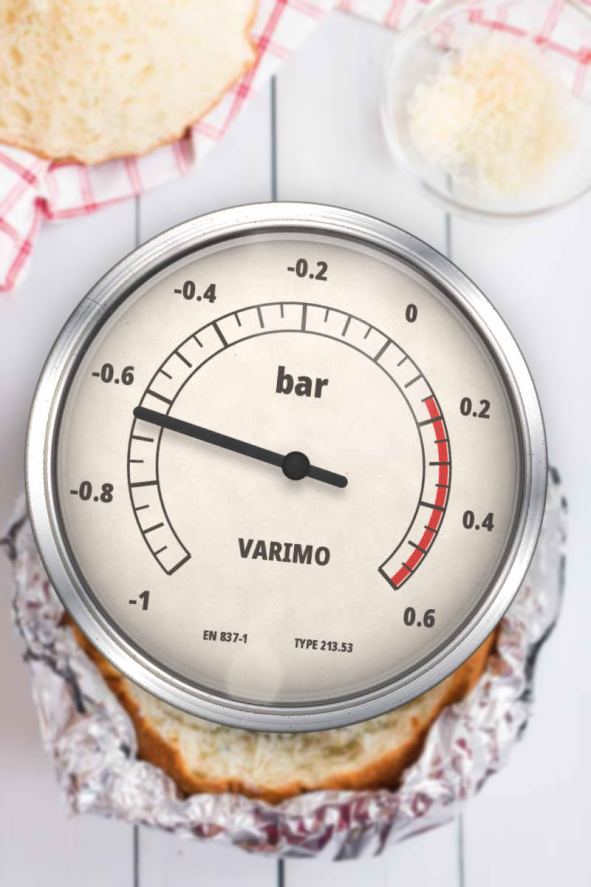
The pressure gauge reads -0.65 bar
